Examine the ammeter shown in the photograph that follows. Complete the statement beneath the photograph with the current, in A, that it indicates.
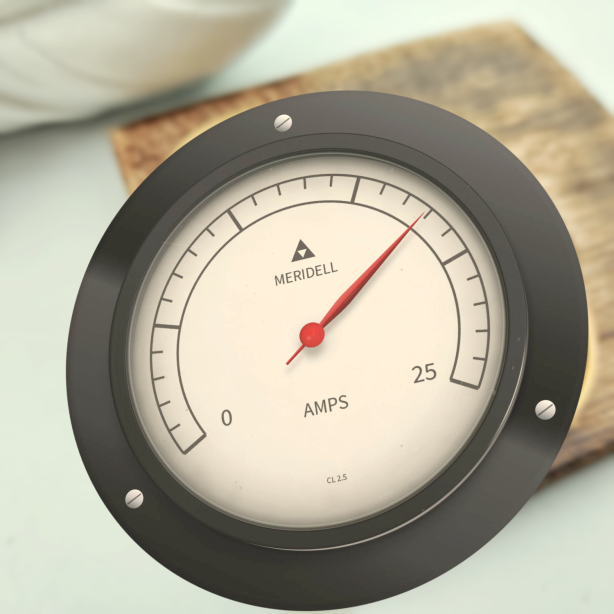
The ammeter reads 18 A
